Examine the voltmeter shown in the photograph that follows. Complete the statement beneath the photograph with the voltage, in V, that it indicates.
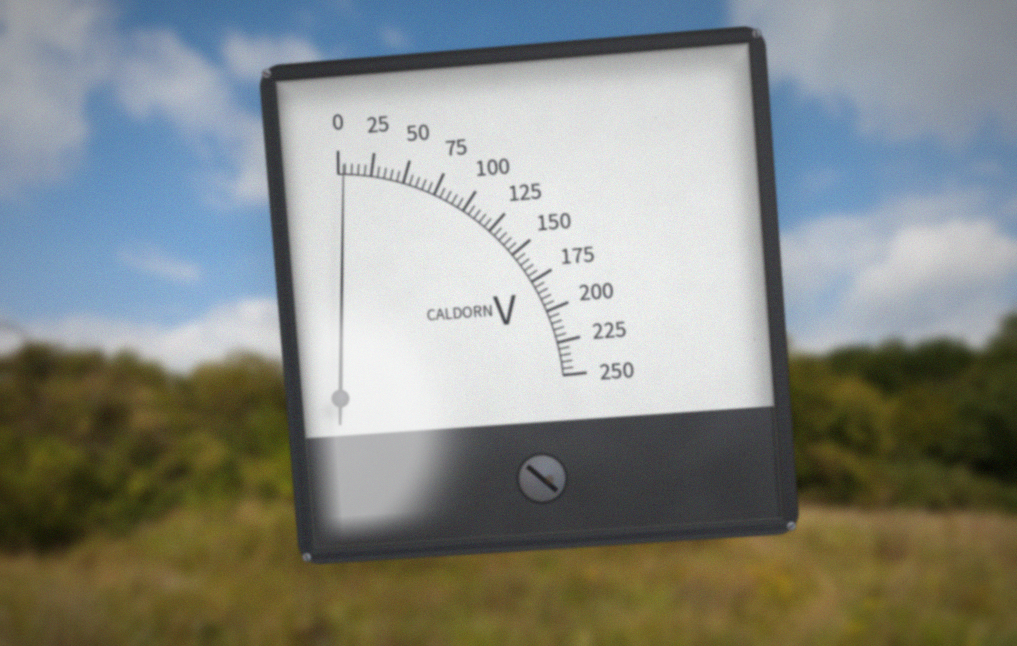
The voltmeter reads 5 V
